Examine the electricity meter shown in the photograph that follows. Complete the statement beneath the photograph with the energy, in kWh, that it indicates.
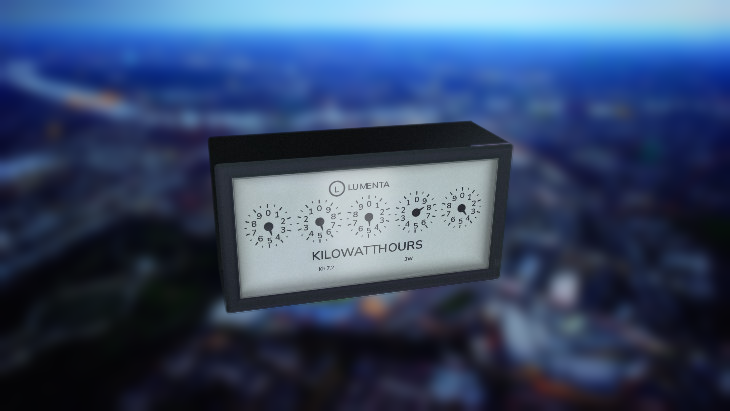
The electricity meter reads 45484 kWh
